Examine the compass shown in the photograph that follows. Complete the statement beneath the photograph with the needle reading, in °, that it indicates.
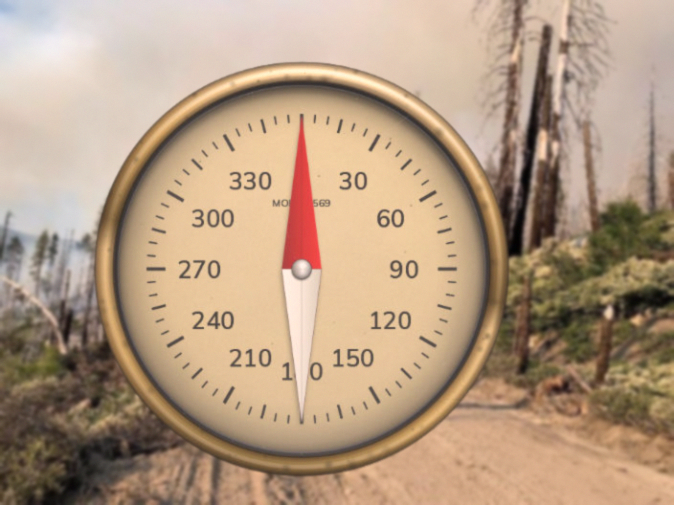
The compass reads 0 °
